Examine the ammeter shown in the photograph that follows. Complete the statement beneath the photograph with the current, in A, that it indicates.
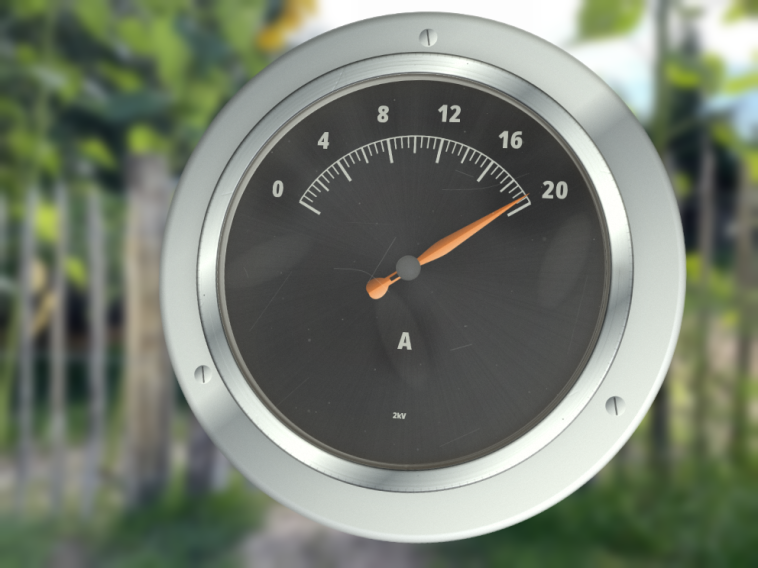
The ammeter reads 19.5 A
